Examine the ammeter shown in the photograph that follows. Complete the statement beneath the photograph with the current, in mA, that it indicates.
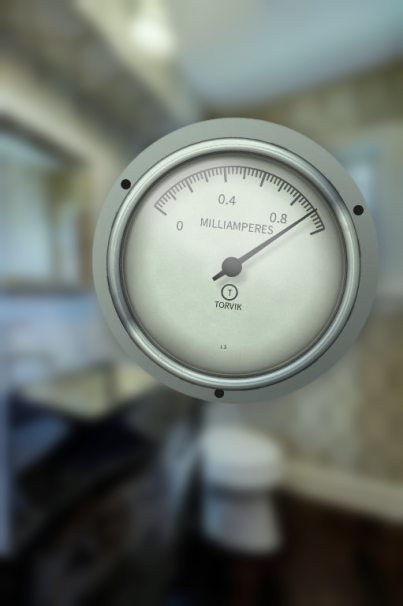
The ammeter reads 0.9 mA
